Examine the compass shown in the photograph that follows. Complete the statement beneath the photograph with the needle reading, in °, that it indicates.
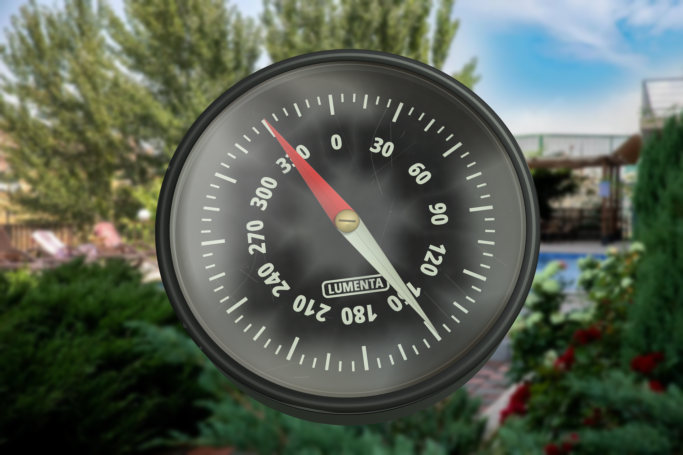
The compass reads 330 °
